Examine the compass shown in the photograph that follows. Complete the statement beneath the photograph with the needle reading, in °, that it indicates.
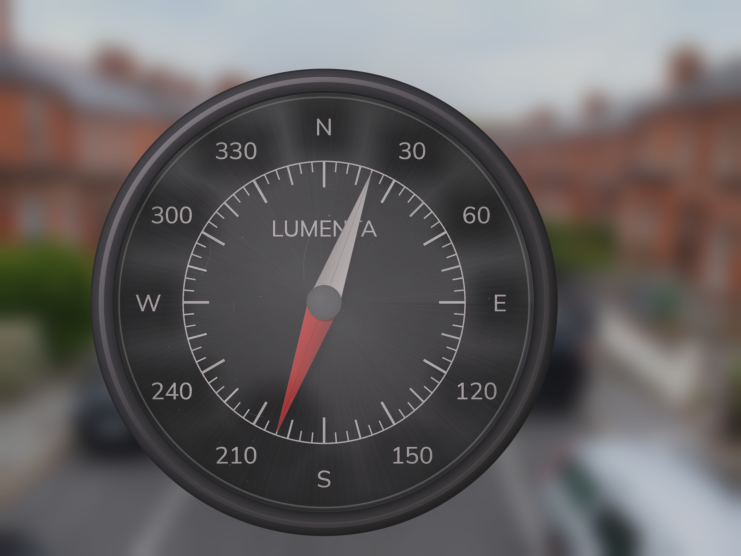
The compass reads 200 °
